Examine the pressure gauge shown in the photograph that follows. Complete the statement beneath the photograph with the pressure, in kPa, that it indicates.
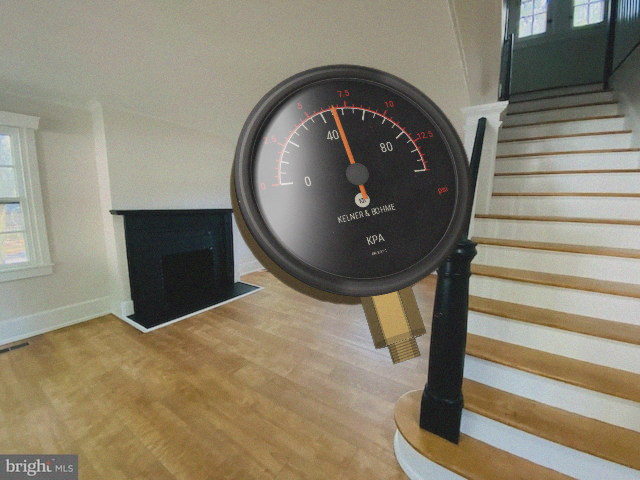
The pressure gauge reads 45 kPa
